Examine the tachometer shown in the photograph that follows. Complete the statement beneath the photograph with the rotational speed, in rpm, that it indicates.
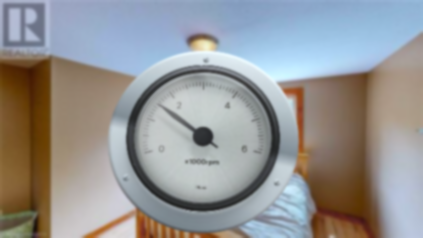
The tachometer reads 1500 rpm
